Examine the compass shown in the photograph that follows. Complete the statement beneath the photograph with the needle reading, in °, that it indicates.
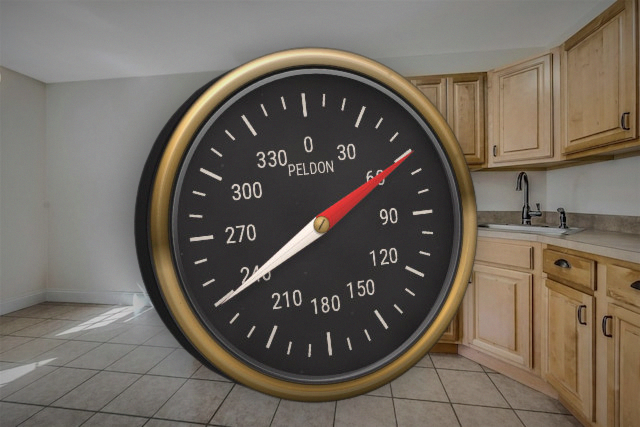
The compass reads 60 °
